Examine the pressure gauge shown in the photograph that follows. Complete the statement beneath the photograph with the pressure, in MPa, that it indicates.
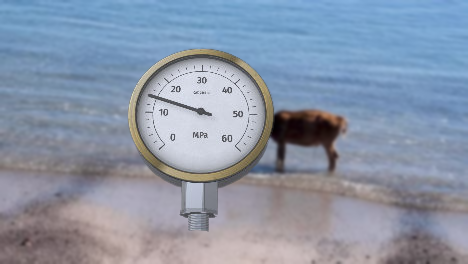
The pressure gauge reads 14 MPa
